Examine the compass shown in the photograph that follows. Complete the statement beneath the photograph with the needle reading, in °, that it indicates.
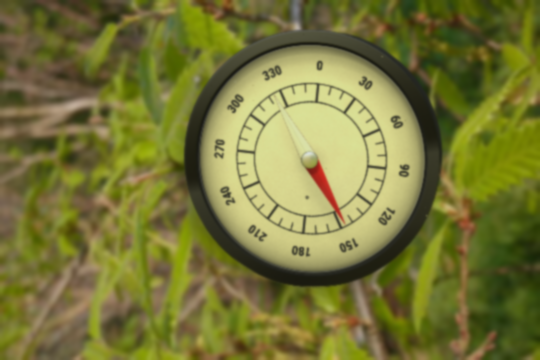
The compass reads 145 °
